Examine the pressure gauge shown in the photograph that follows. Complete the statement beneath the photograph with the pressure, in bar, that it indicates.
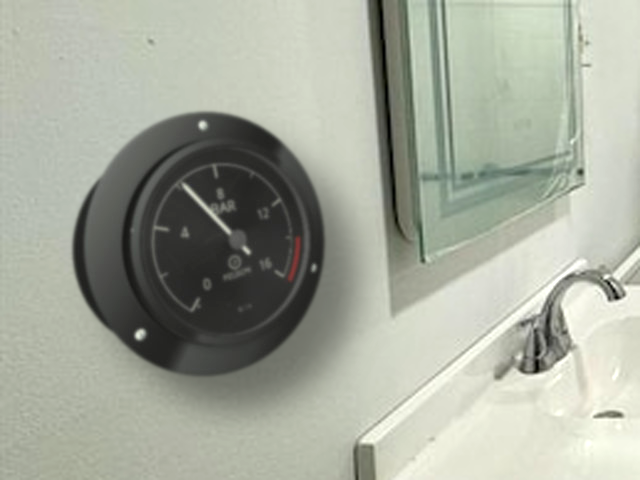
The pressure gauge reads 6 bar
